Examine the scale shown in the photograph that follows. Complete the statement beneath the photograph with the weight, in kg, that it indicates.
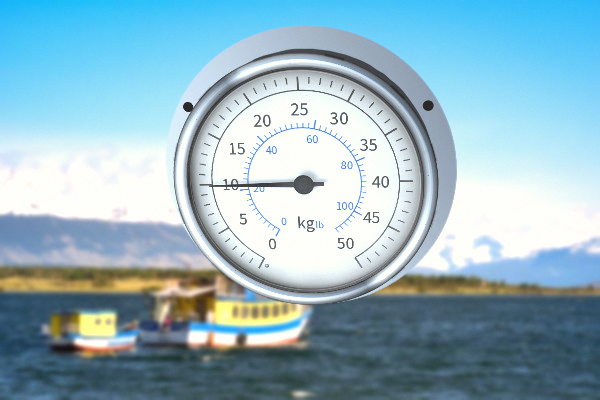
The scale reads 10 kg
